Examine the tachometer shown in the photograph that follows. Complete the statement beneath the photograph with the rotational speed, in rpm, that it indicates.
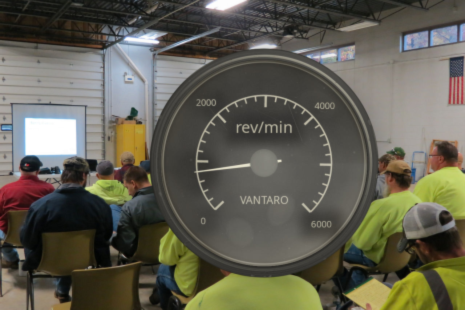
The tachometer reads 800 rpm
